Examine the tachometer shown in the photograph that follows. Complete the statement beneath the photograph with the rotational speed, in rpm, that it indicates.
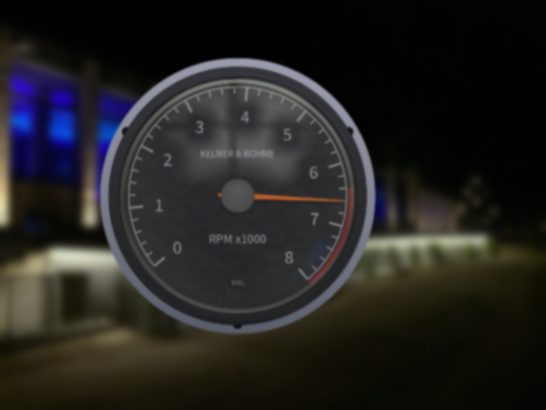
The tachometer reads 6600 rpm
